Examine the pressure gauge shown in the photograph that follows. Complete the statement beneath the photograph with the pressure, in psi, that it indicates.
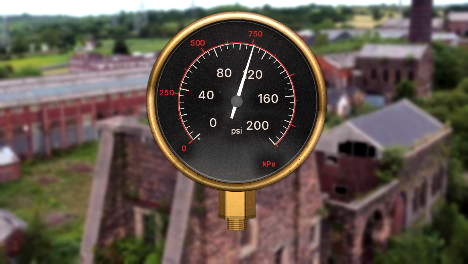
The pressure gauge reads 110 psi
